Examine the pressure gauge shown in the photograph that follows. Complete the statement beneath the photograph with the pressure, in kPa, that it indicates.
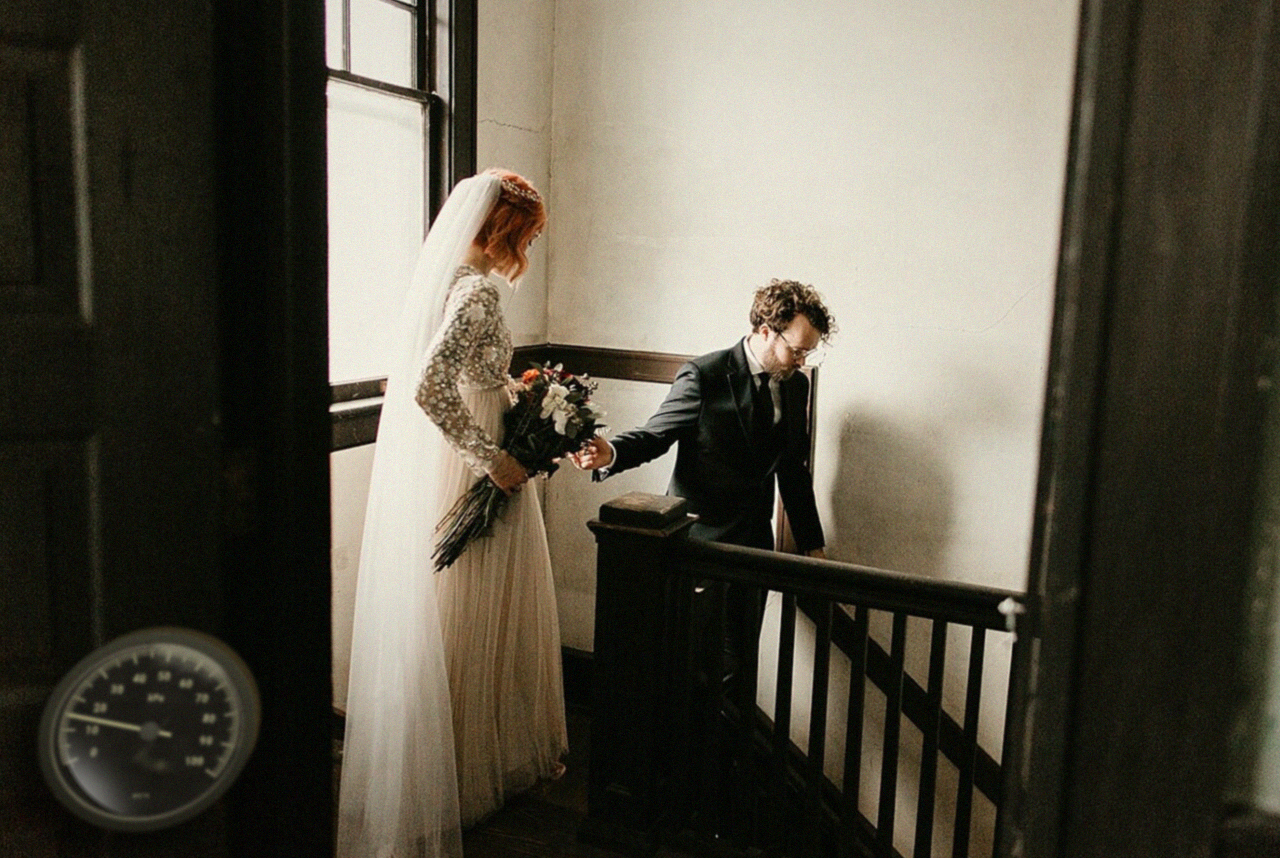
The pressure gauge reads 15 kPa
